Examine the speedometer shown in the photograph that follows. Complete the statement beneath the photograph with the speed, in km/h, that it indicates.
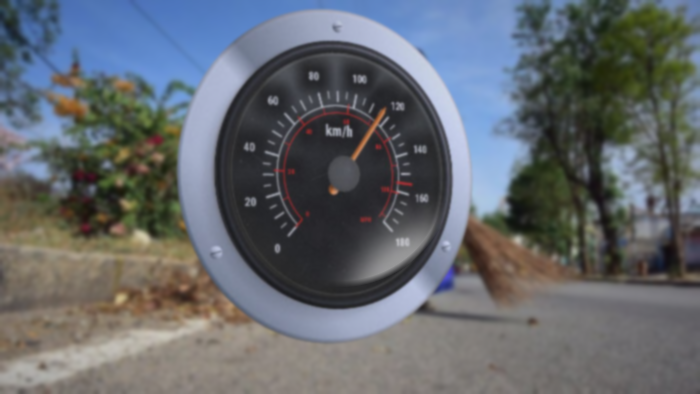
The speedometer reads 115 km/h
